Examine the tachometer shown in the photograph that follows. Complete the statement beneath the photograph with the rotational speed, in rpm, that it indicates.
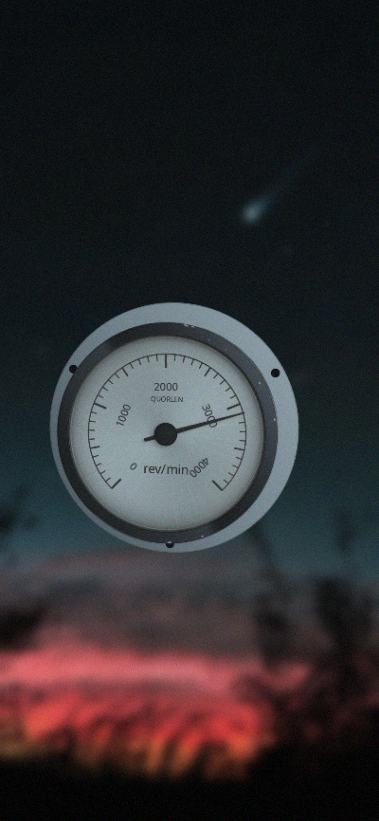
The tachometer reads 3100 rpm
